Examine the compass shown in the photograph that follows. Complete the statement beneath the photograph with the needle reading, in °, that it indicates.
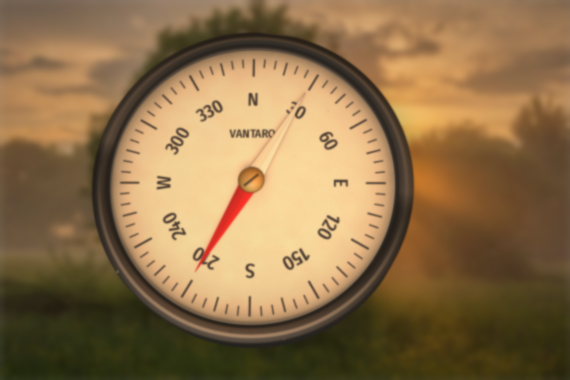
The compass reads 210 °
